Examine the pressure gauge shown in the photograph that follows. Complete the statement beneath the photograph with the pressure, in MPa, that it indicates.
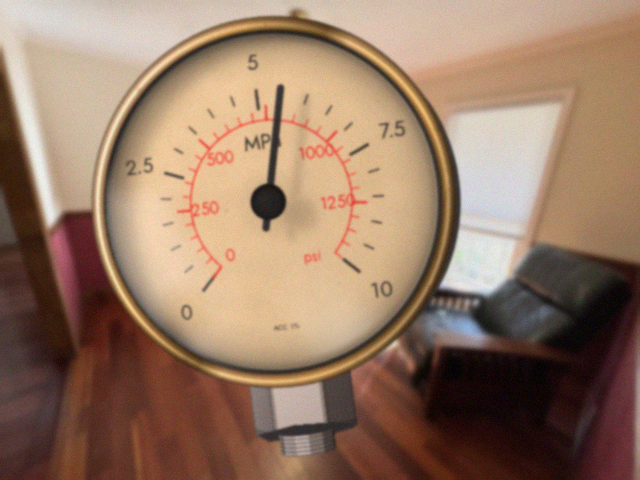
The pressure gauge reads 5.5 MPa
